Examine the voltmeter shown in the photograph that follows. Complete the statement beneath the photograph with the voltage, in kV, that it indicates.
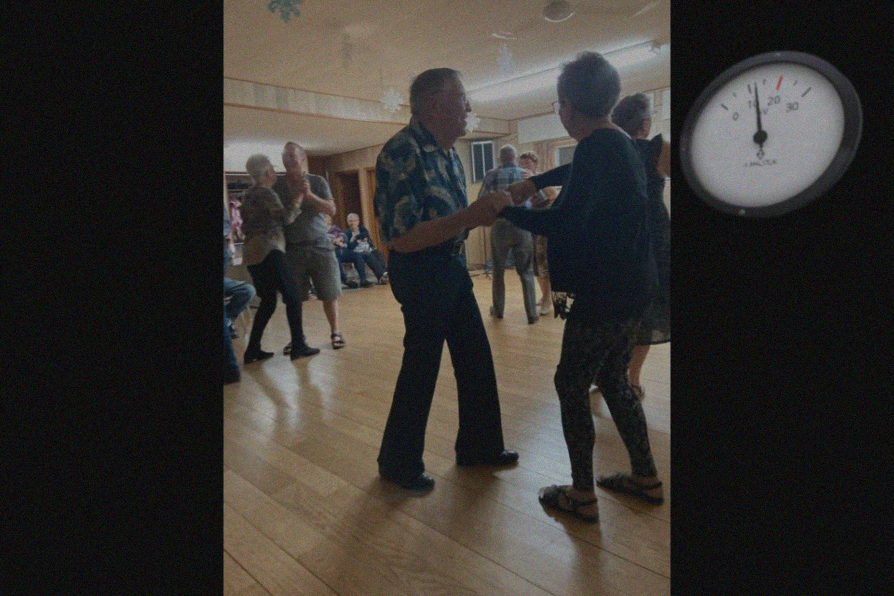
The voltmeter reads 12.5 kV
